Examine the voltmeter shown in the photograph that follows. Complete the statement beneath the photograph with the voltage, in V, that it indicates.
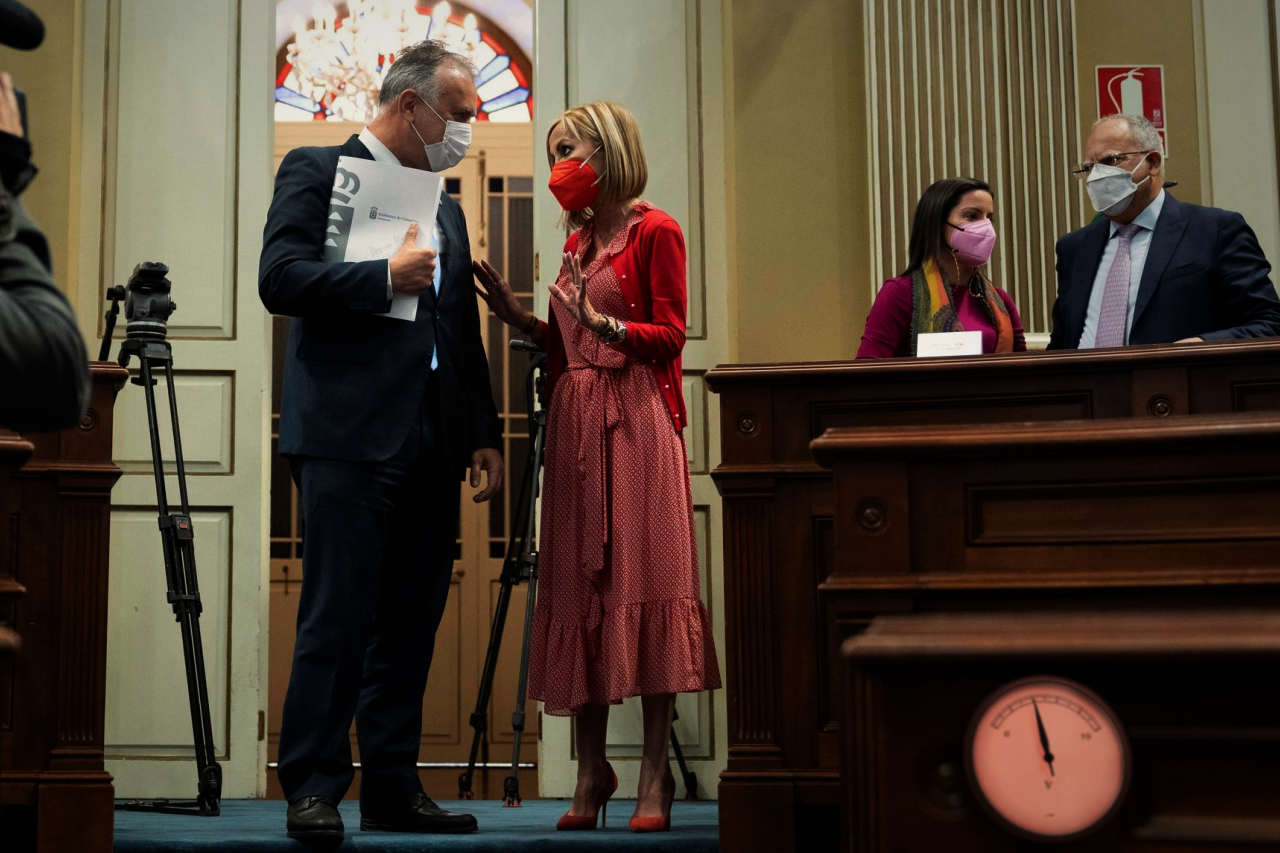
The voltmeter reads 4 V
